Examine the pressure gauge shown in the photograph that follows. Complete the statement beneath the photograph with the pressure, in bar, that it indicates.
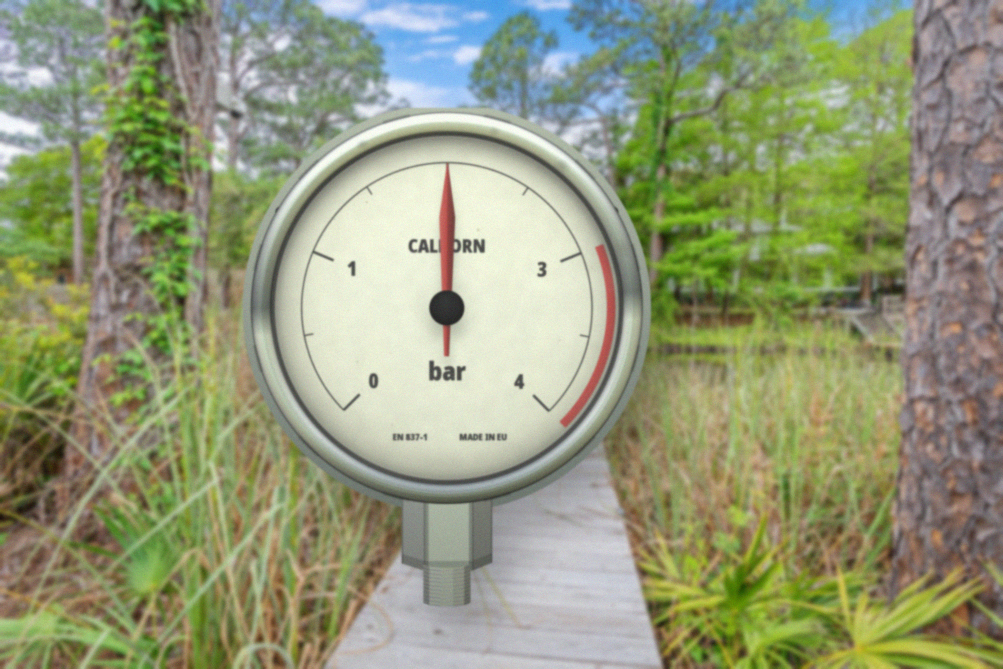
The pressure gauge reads 2 bar
